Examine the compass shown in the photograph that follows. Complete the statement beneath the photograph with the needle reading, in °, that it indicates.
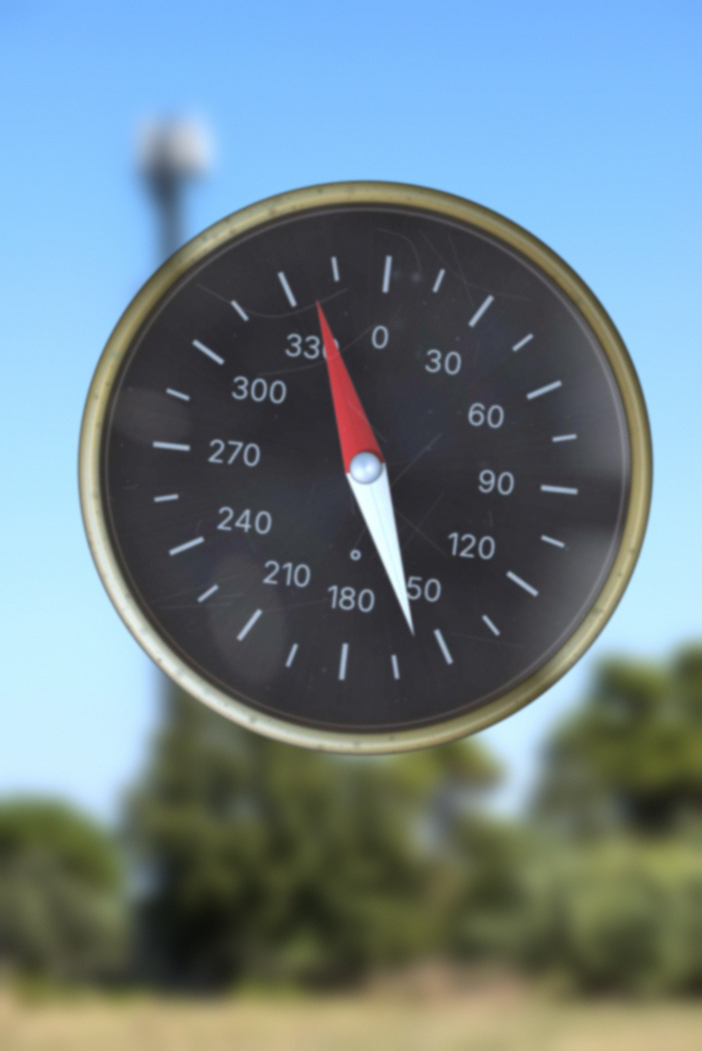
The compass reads 337.5 °
